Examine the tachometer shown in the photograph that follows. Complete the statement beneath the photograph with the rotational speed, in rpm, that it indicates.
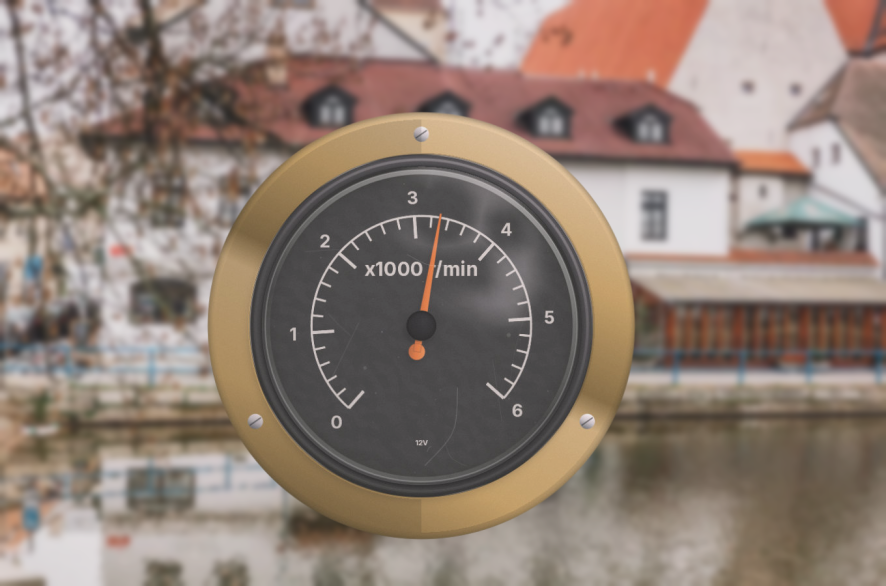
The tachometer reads 3300 rpm
